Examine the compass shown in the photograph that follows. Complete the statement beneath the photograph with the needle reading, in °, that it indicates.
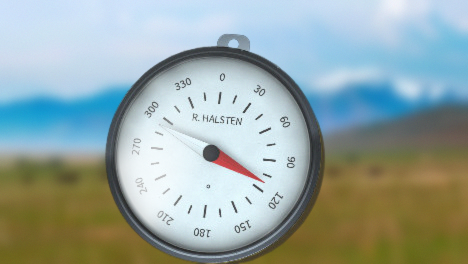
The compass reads 112.5 °
